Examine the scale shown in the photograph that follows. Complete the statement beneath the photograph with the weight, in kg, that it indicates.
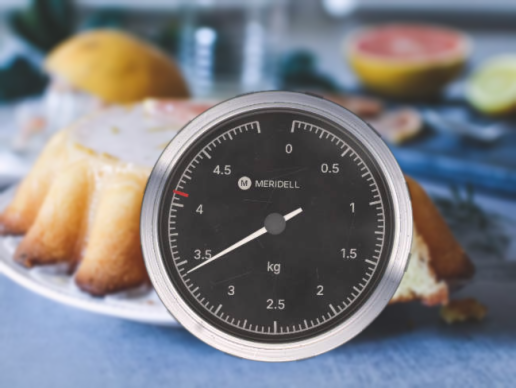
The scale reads 3.4 kg
